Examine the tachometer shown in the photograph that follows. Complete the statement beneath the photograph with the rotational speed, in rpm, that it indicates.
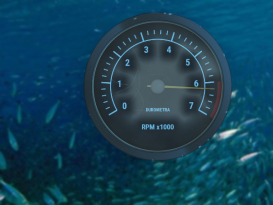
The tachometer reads 6200 rpm
